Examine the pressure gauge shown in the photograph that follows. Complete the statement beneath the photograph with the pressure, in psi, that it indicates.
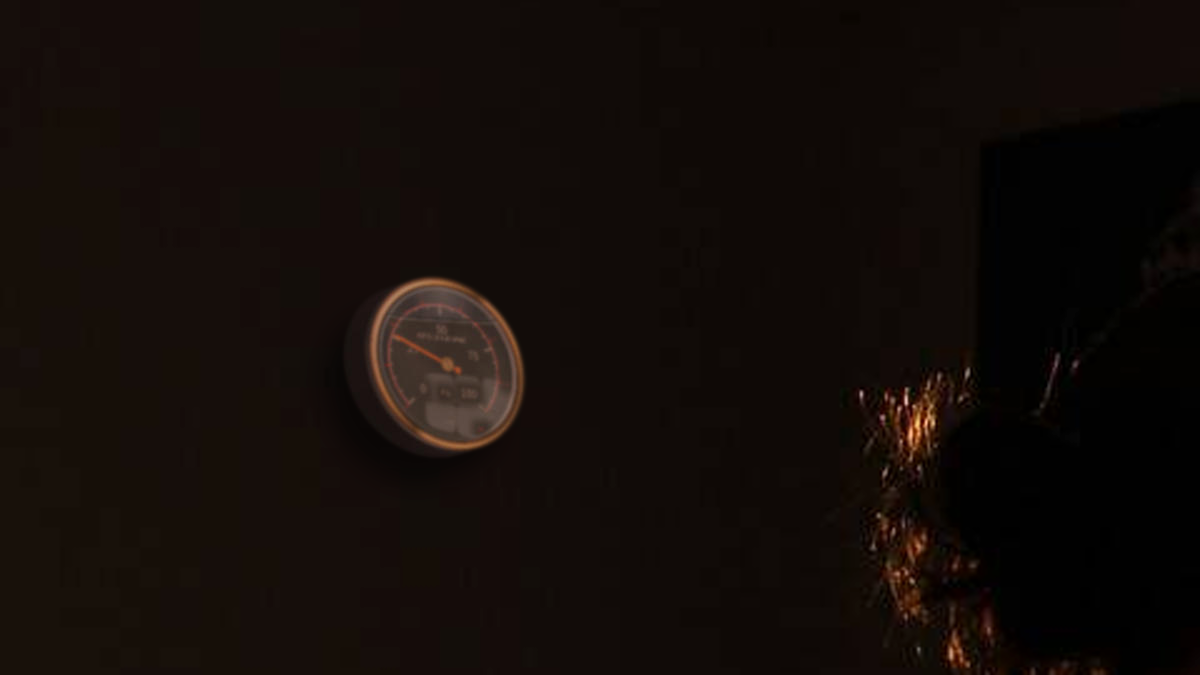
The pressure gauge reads 25 psi
